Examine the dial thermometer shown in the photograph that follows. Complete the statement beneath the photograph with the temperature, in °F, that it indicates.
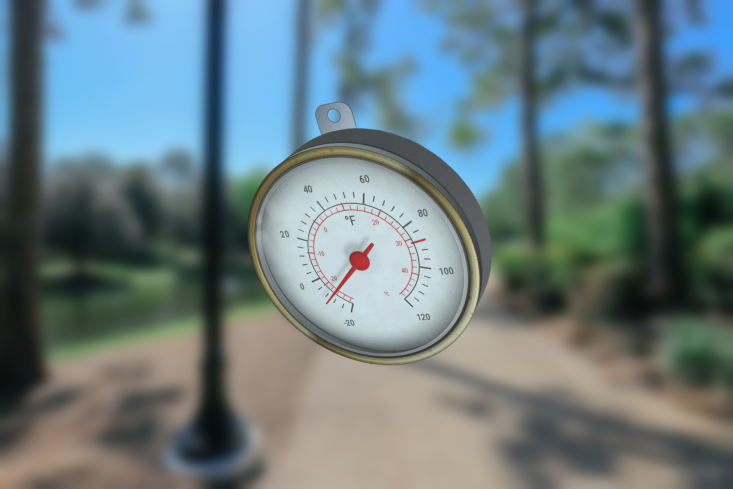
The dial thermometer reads -10 °F
